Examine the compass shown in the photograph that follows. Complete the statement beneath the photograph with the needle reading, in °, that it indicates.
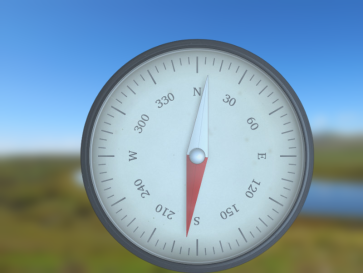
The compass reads 187.5 °
